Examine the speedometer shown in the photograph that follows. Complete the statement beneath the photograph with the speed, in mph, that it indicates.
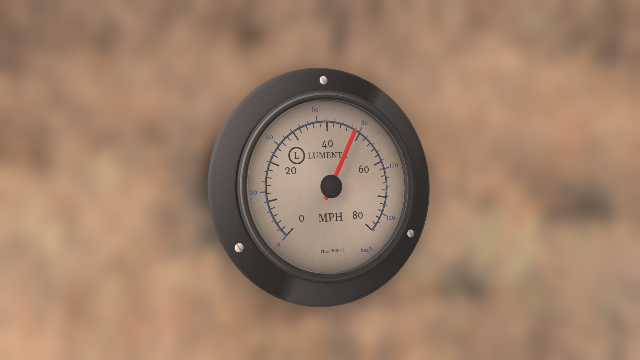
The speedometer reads 48 mph
